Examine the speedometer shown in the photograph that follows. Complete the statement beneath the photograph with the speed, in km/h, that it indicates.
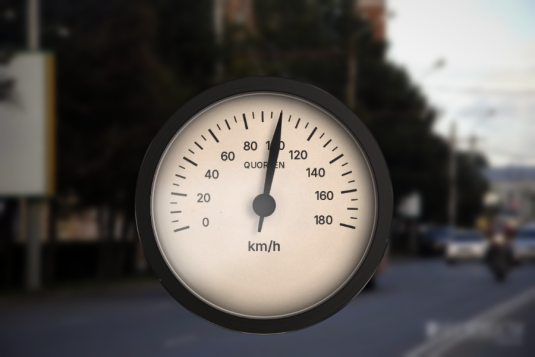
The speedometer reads 100 km/h
